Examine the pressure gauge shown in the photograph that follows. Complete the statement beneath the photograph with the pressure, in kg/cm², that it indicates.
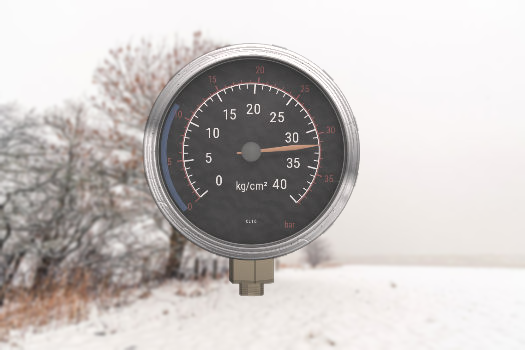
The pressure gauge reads 32 kg/cm²
